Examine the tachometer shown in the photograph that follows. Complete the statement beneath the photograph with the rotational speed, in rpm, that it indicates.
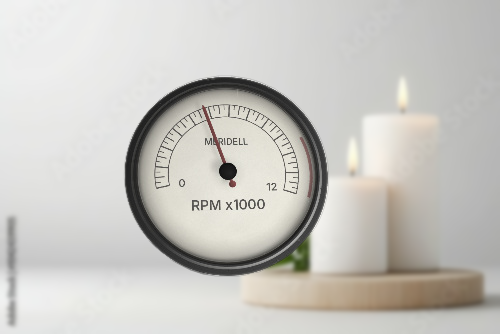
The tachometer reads 4750 rpm
